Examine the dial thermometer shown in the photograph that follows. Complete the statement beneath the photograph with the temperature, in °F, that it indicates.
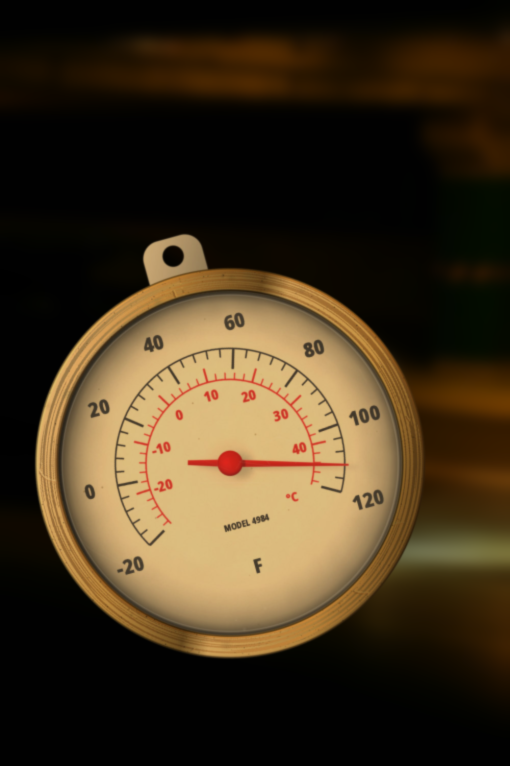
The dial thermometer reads 112 °F
